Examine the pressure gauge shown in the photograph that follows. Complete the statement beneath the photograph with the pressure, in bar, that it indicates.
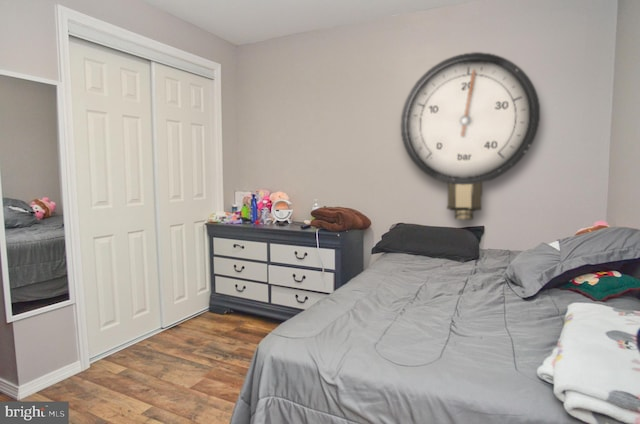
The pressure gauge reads 21 bar
